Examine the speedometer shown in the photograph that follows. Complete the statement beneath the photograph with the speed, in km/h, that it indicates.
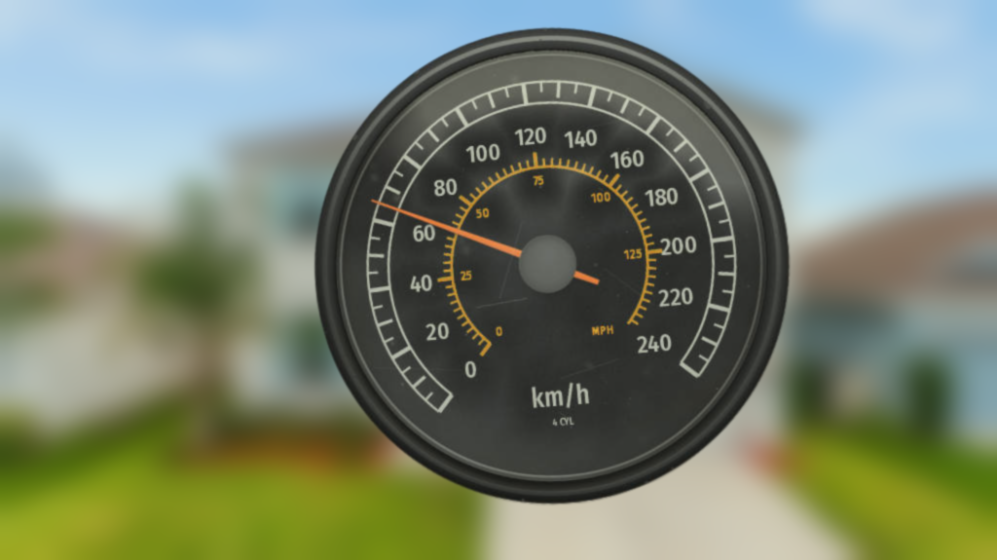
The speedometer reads 65 km/h
